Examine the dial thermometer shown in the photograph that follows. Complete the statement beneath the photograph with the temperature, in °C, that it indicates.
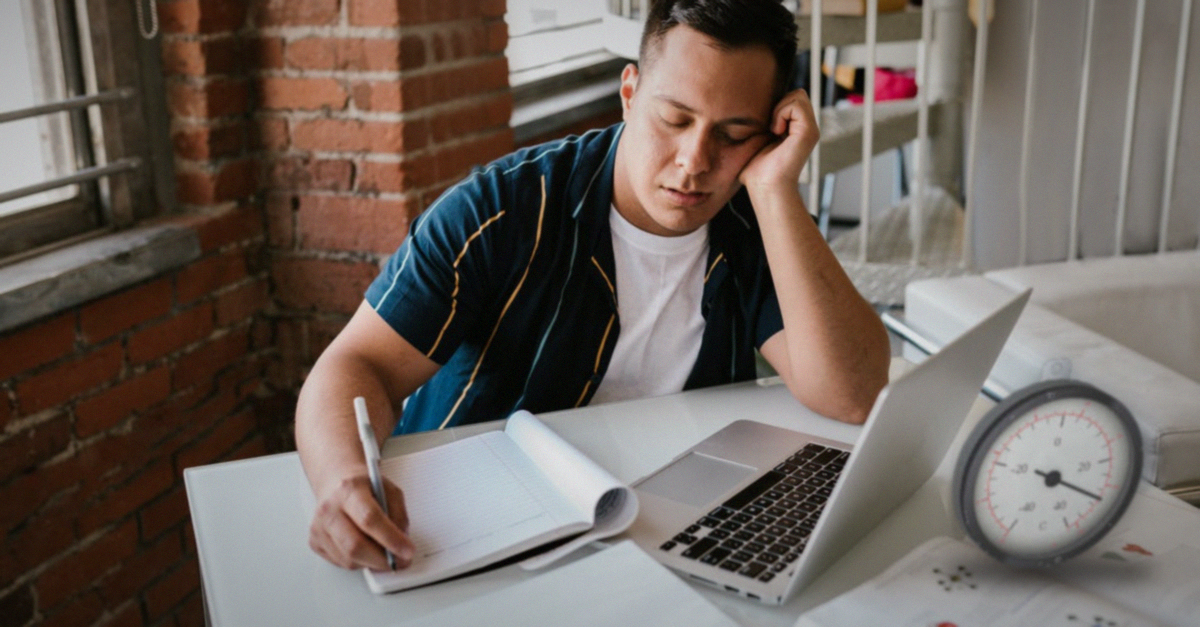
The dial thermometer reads 30 °C
